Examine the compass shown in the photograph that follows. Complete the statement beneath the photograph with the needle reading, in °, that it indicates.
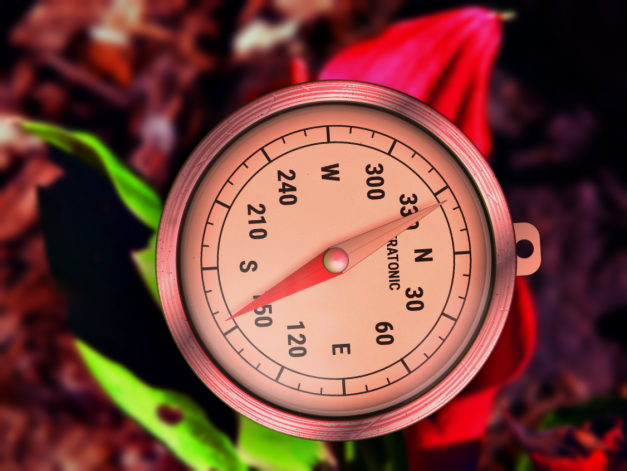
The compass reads 155 °
